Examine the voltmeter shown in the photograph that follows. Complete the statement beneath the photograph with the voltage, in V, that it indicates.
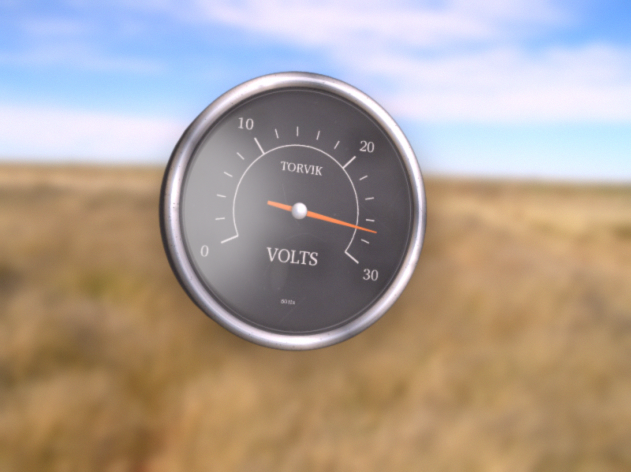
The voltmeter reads 27 V
